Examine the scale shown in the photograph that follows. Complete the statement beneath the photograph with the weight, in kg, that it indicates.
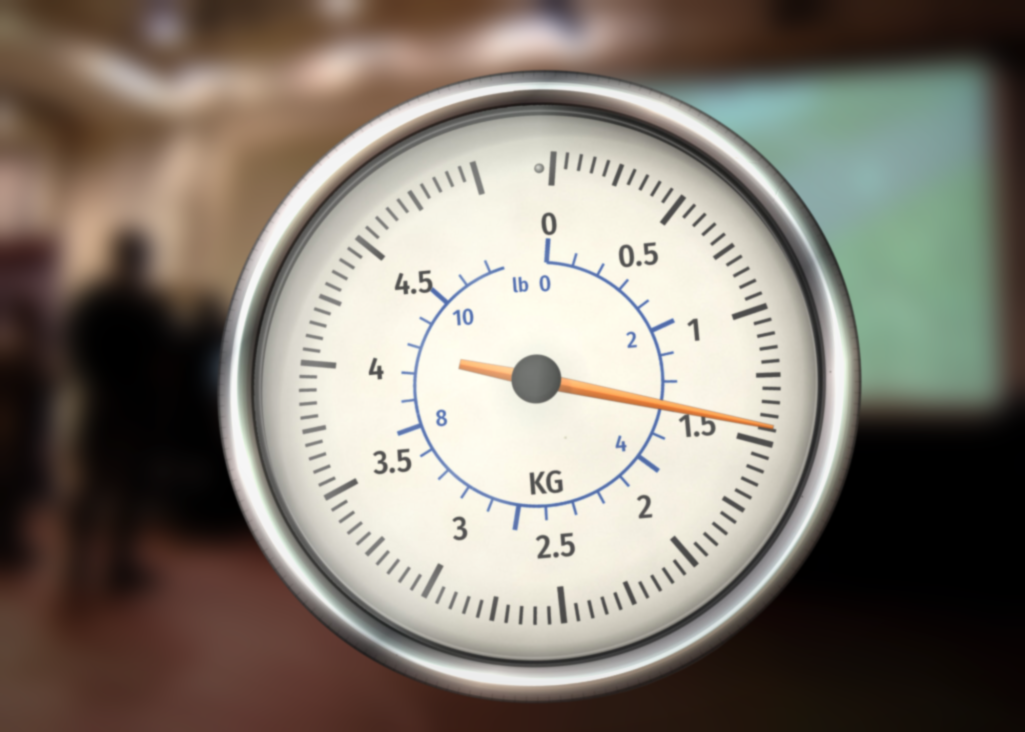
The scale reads 1.45 kg
